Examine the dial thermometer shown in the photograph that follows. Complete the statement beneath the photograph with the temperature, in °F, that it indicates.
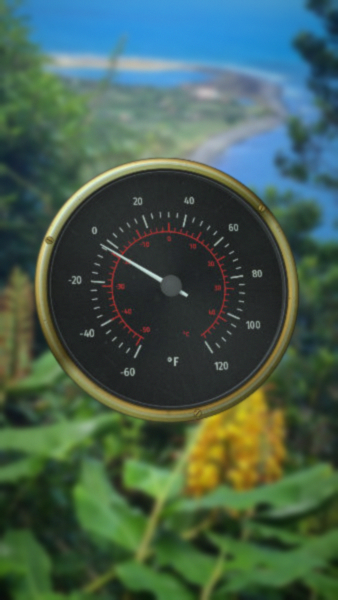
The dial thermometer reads -4 °F
